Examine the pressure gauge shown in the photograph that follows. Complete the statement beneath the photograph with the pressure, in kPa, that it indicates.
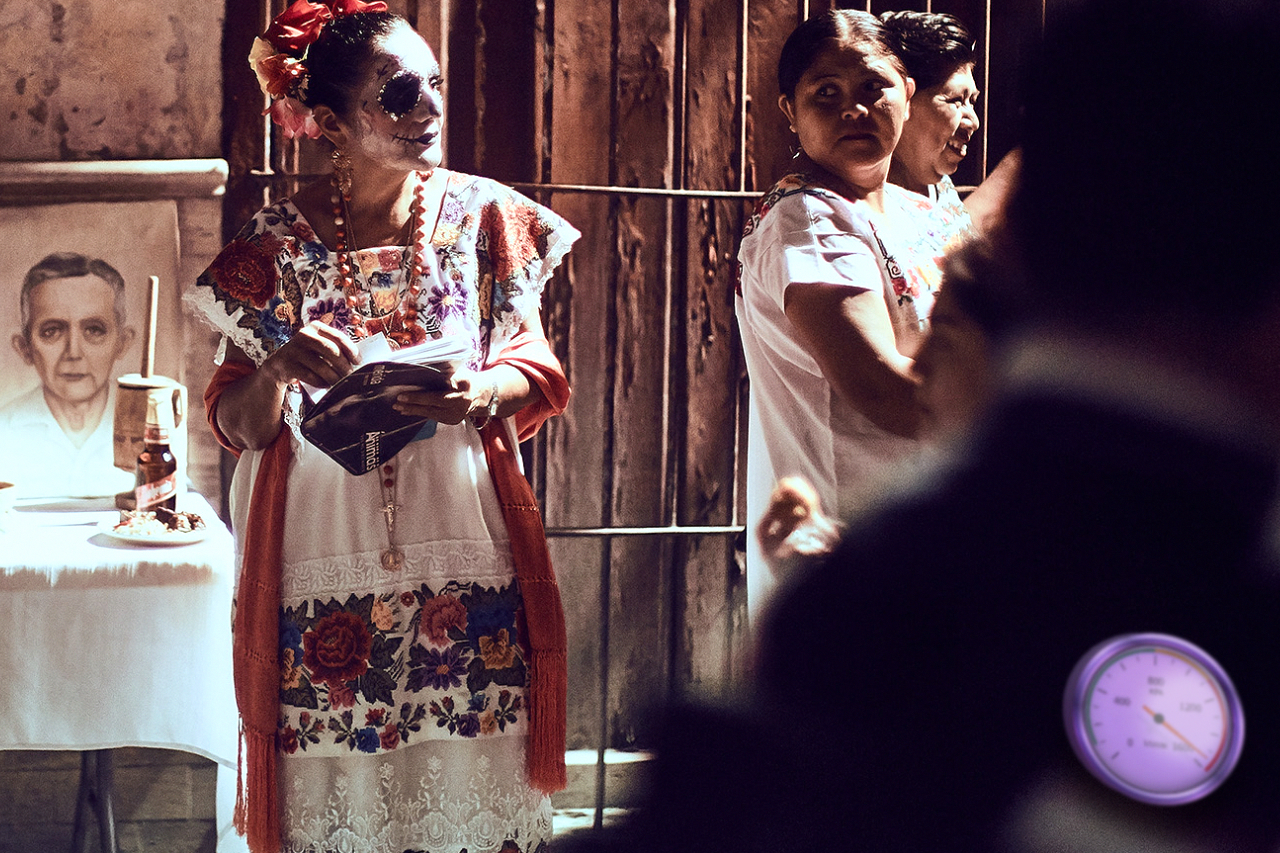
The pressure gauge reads 1550 kPa
